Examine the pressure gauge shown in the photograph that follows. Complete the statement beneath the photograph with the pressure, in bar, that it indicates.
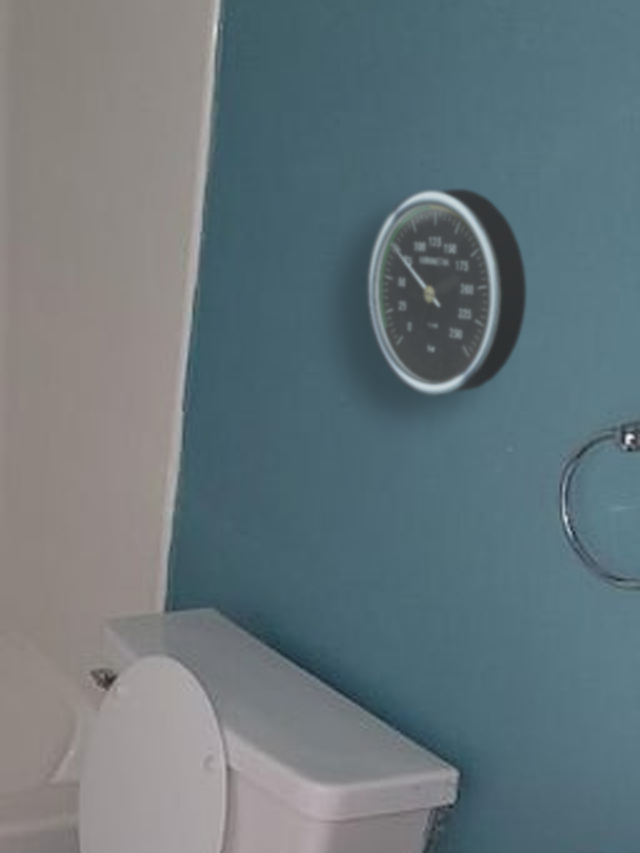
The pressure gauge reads 75 bar
